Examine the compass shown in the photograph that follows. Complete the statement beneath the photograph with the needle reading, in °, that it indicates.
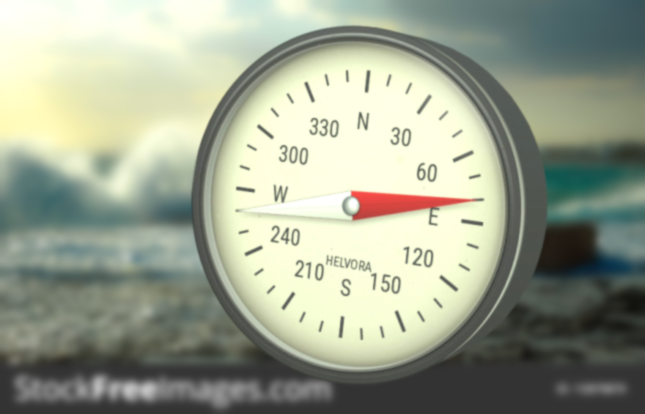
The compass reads 80 °
